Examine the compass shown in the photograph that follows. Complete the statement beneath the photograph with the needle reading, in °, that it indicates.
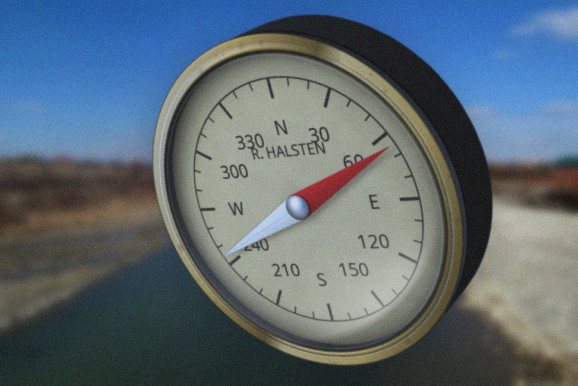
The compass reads 65 °
